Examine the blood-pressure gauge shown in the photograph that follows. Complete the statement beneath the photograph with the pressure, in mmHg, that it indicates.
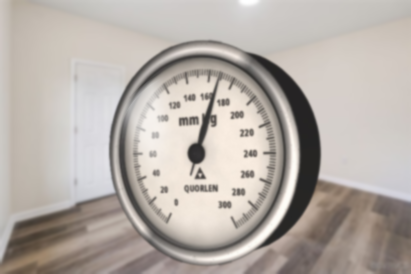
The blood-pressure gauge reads 170 mmHg
